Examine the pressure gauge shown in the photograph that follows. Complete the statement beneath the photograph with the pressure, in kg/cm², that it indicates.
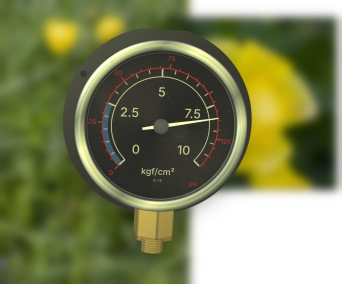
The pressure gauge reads 8 kg/cm²
